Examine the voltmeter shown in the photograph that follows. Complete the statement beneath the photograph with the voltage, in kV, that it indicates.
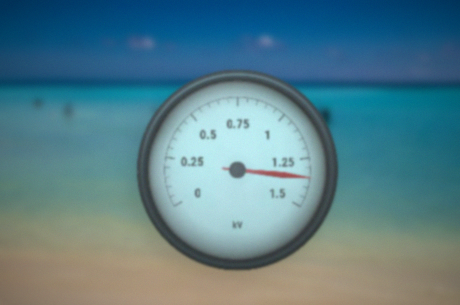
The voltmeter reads 1.35 kV
